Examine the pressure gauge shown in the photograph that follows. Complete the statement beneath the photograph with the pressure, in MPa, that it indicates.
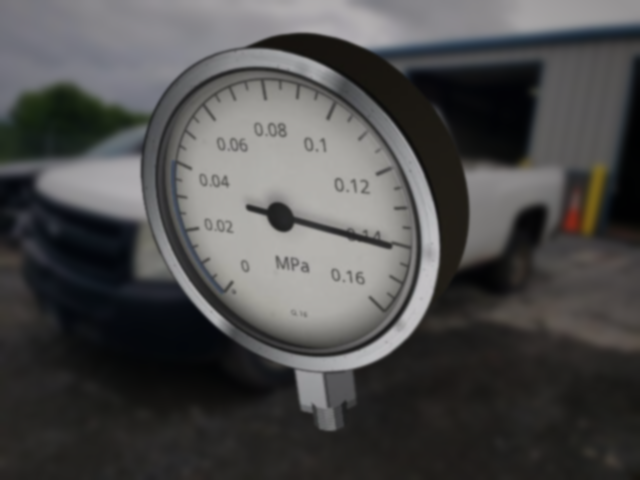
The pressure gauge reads 0.14 MPa
